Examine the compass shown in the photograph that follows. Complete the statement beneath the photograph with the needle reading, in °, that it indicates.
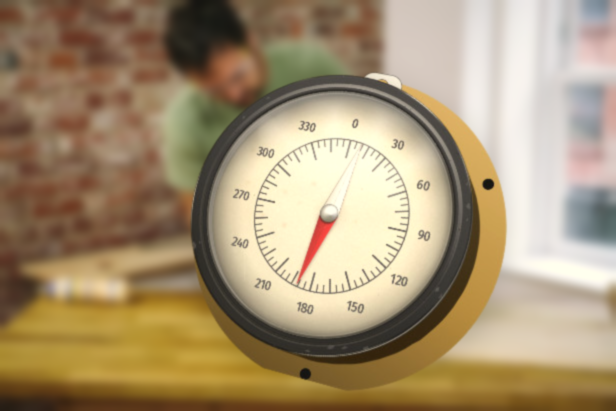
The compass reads 190 °
